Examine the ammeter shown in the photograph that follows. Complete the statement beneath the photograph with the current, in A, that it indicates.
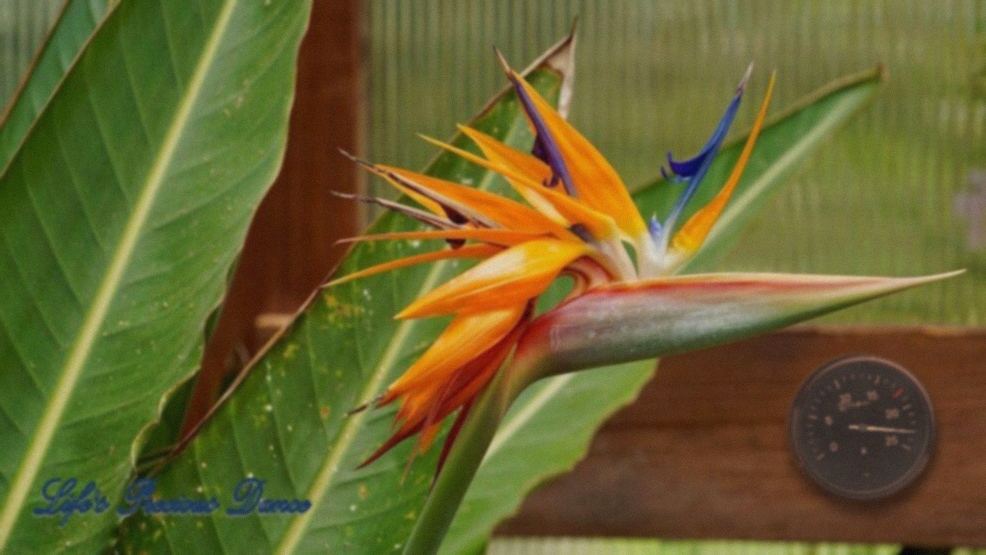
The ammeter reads 23 A
